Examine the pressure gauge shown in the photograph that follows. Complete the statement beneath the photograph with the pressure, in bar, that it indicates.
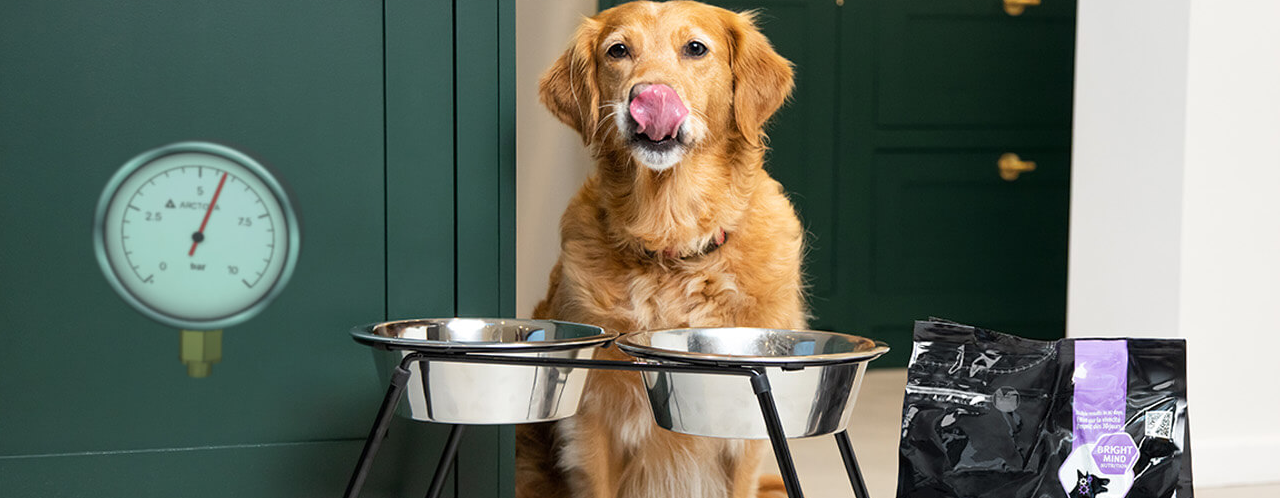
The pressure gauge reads 5.75 bar
